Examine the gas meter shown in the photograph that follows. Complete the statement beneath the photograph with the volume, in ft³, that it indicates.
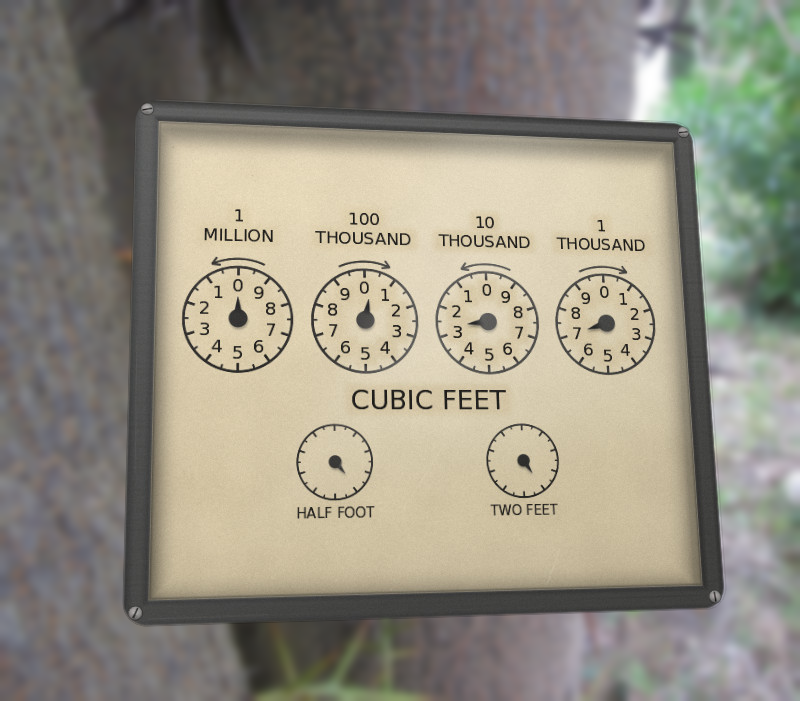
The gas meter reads 2700 ft³
